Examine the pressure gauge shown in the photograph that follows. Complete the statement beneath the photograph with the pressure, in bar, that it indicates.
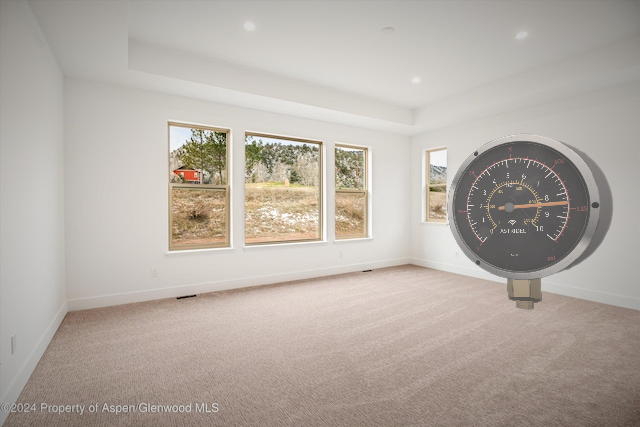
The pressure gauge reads 8.4 bar
